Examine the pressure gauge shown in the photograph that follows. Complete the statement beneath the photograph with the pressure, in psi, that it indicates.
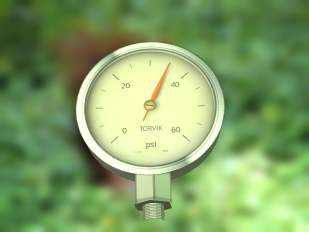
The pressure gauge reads 35 psi
